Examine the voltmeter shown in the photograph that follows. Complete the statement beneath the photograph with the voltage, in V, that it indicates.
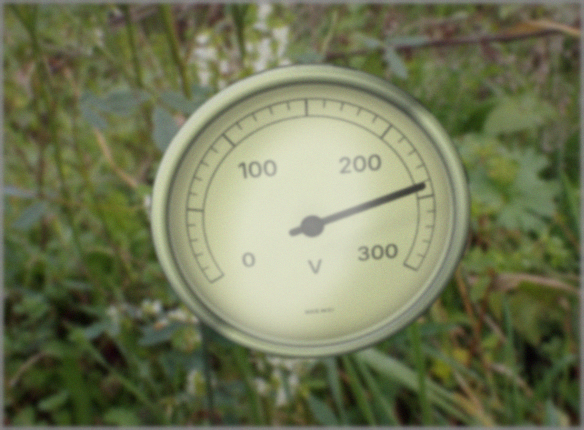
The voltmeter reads 240 V
